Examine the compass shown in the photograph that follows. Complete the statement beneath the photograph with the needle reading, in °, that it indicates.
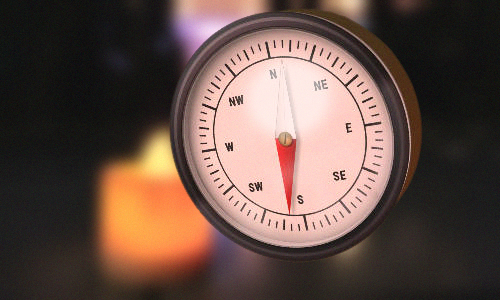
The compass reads 190 °
